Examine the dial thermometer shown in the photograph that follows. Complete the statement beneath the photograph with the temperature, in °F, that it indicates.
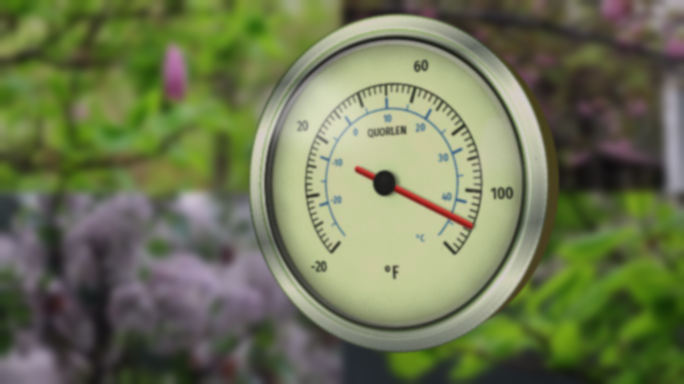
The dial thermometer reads 110 °F
